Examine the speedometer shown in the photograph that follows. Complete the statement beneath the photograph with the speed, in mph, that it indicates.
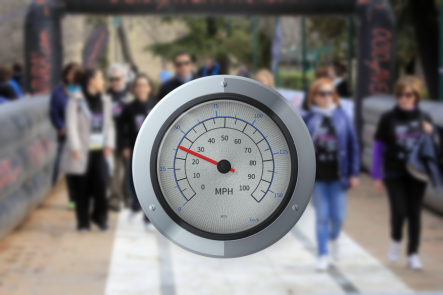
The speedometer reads 25 mph
